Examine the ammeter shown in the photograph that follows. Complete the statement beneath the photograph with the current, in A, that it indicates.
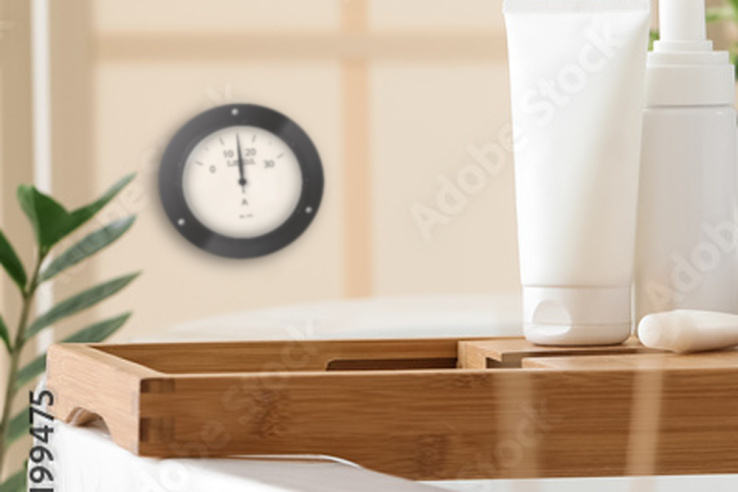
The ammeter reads 15 A
